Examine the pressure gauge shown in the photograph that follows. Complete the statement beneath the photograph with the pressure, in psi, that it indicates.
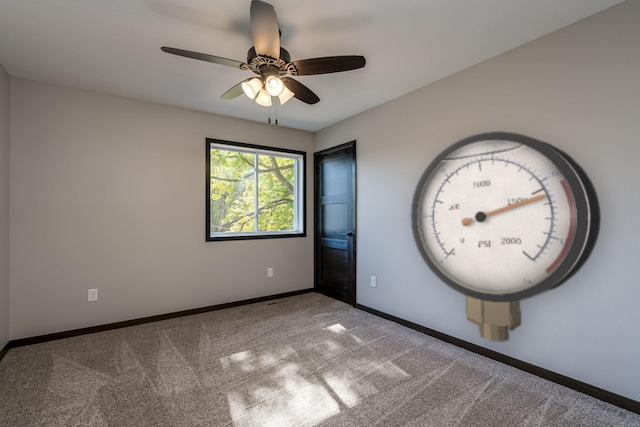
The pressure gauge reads 1550 psi
